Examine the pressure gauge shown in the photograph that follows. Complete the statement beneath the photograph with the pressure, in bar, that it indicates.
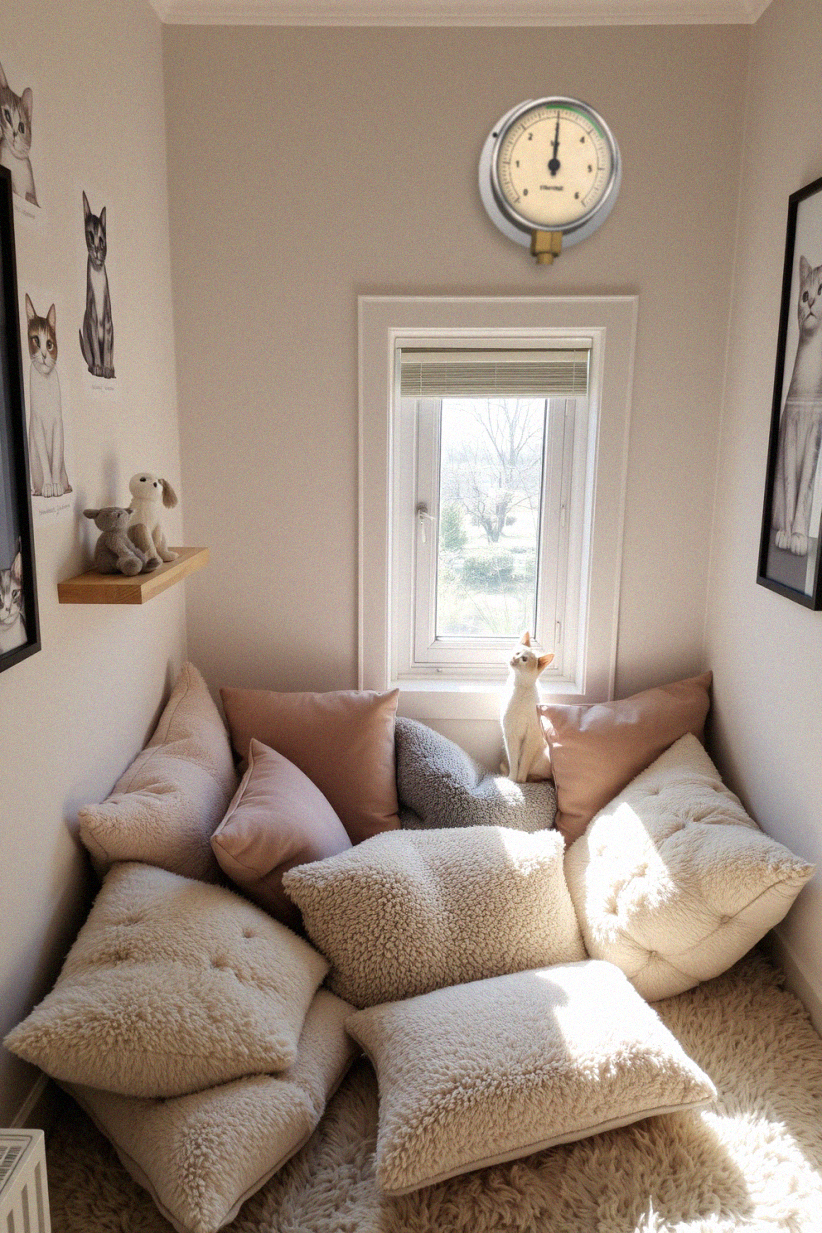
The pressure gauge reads 3 bar
